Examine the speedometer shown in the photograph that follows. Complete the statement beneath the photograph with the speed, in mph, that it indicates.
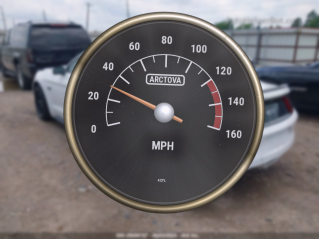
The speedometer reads 30 mph
